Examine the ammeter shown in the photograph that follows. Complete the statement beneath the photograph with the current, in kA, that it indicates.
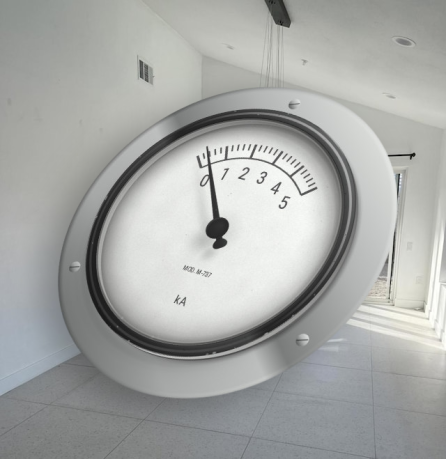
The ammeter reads 0.4 kA
